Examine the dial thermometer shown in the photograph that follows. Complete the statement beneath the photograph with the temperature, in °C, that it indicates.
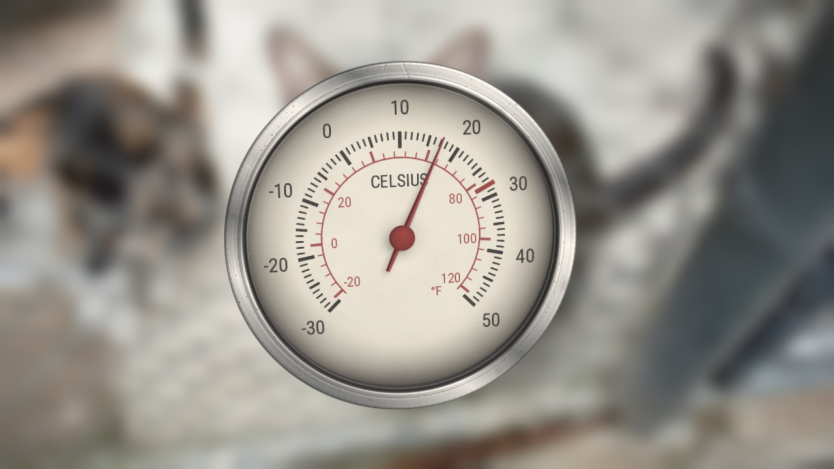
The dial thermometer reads 17 °C
